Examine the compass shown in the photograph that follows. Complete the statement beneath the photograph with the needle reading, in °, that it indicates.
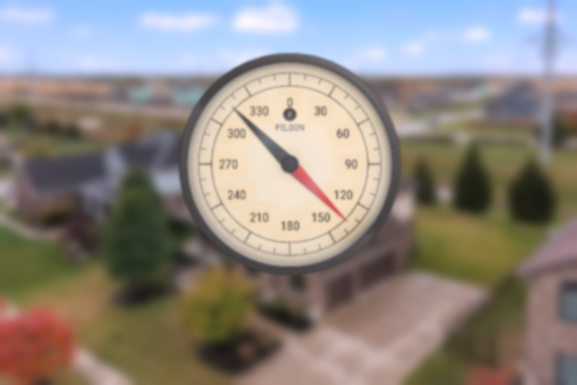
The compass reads 135 °
